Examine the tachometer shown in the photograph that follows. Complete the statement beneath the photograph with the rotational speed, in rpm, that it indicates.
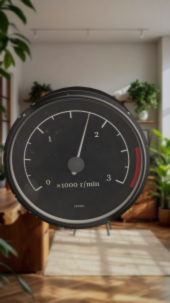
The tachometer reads 1750 rpm
